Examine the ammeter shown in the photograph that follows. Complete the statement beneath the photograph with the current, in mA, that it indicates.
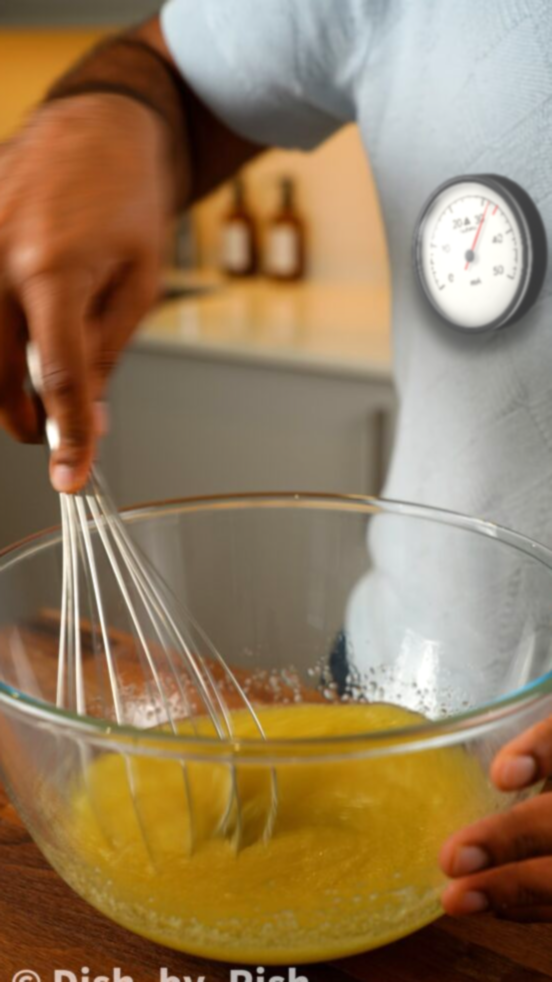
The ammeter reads 32 mA
